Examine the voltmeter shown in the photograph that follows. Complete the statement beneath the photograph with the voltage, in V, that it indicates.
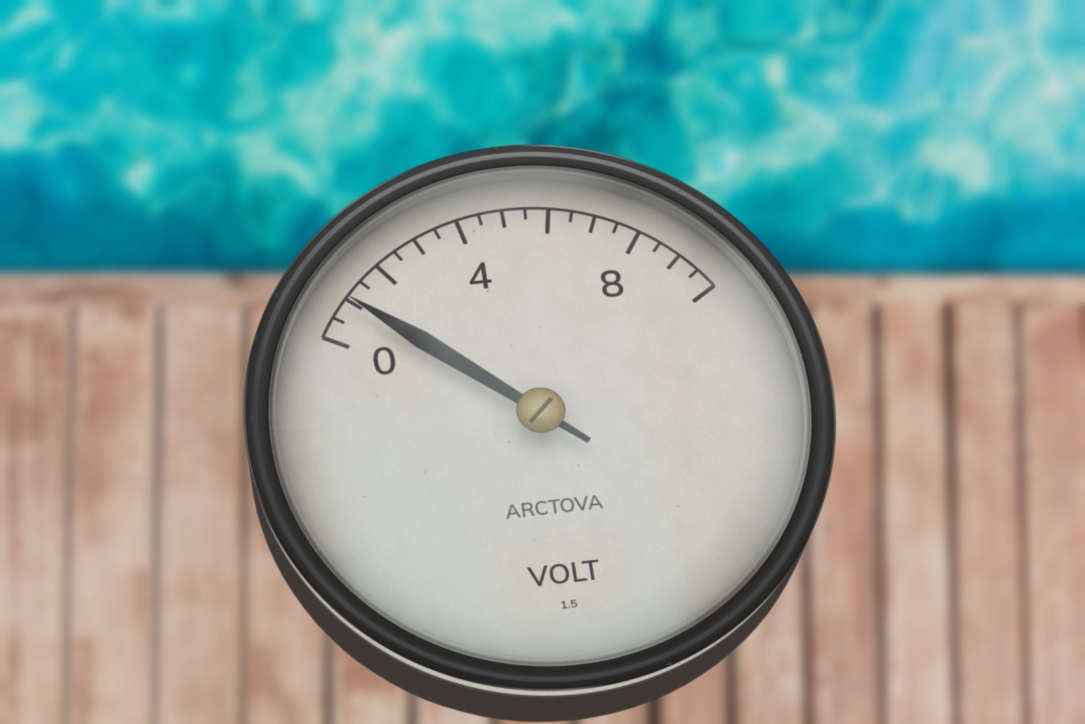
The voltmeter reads 1 V
